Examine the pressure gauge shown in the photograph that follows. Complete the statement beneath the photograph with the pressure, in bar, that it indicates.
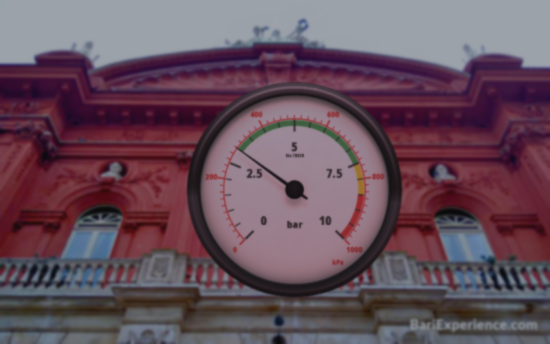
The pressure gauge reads 3 bar
